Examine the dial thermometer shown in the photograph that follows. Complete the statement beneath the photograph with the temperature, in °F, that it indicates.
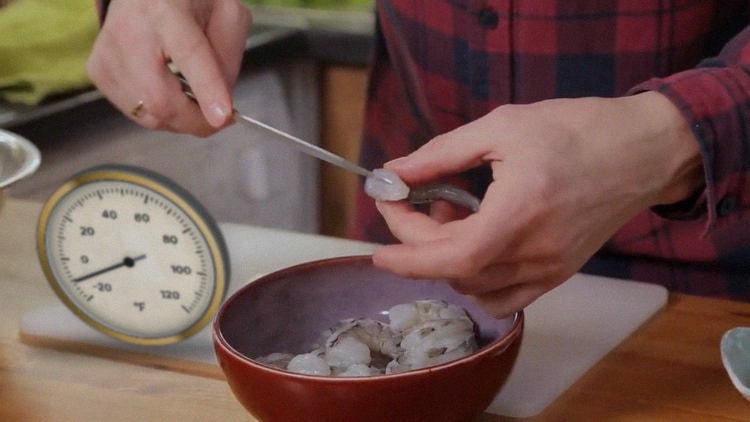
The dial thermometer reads -10 °F
